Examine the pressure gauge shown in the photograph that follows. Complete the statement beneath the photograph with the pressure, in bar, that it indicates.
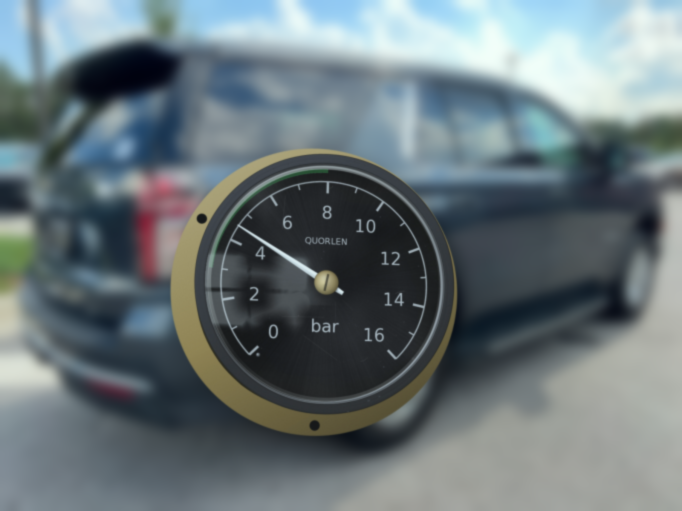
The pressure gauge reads 4.5 bar
